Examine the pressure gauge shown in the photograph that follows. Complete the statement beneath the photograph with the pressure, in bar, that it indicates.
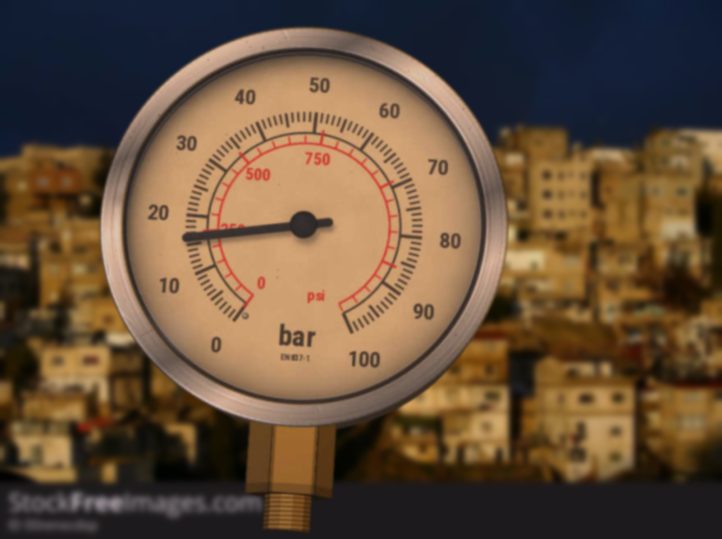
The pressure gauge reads 16 bar
